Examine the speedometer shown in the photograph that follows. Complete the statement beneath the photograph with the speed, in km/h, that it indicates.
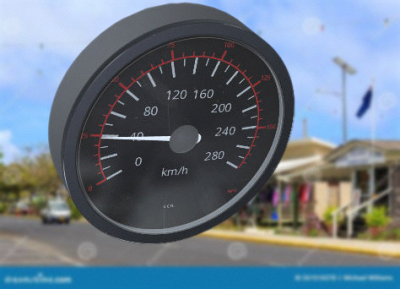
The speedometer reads 40 km/h
